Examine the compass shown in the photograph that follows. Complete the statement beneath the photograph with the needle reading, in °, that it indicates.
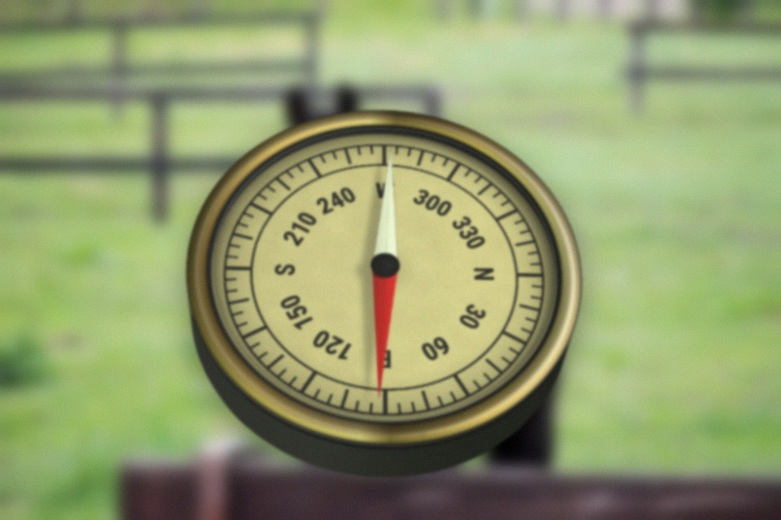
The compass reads 92.5 °
